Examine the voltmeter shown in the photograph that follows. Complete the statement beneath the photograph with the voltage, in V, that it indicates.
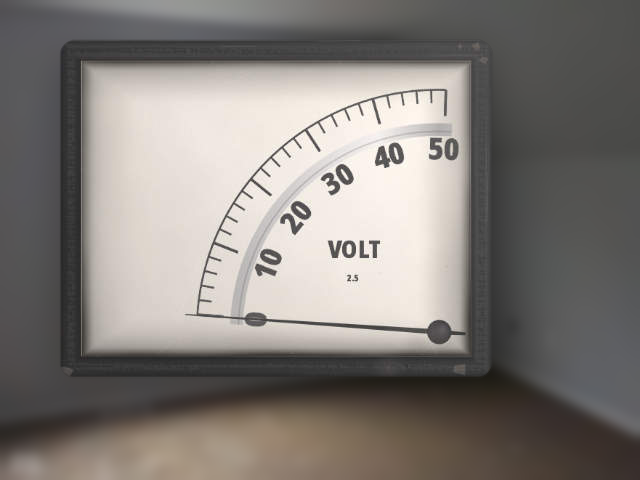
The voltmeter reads 0 V
